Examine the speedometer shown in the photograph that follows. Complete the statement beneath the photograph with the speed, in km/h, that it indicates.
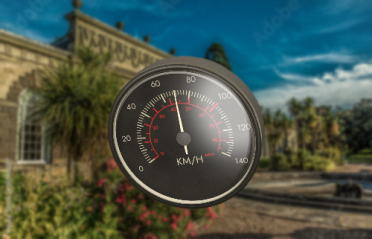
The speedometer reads 70 km/h
